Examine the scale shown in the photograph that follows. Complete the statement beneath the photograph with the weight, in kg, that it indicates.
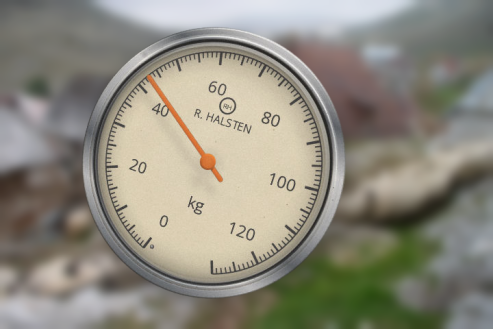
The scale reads 43 kg
